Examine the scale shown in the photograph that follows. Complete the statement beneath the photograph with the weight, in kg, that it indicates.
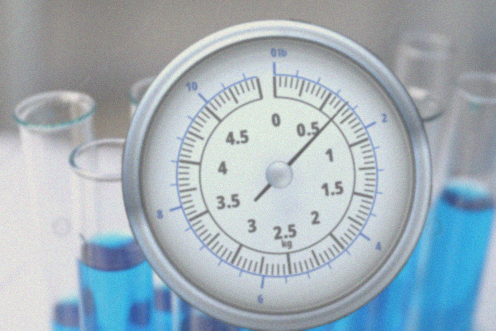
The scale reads 0.65 kg
